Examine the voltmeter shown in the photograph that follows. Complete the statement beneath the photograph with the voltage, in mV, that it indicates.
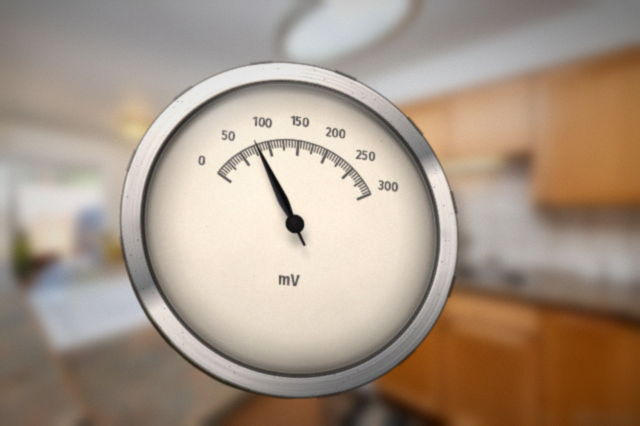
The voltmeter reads 75 mV
